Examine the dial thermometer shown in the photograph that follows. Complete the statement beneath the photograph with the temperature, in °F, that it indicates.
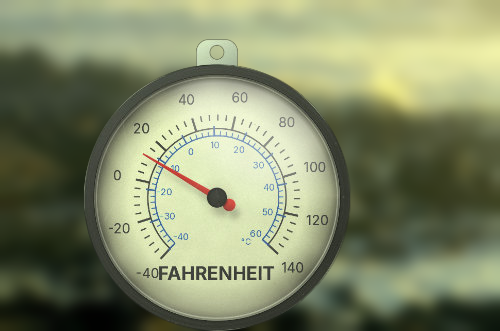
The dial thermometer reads 12 °F
